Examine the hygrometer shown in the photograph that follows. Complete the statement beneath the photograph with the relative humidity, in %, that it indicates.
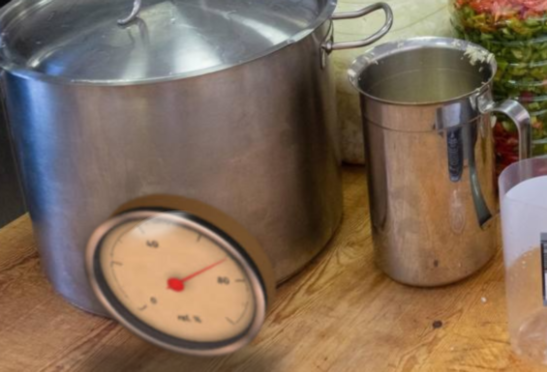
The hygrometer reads 70 %
